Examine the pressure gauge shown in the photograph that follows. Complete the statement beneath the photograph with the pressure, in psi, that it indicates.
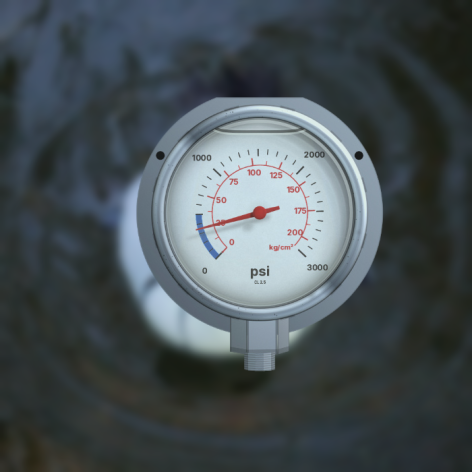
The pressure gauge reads 350 psi
